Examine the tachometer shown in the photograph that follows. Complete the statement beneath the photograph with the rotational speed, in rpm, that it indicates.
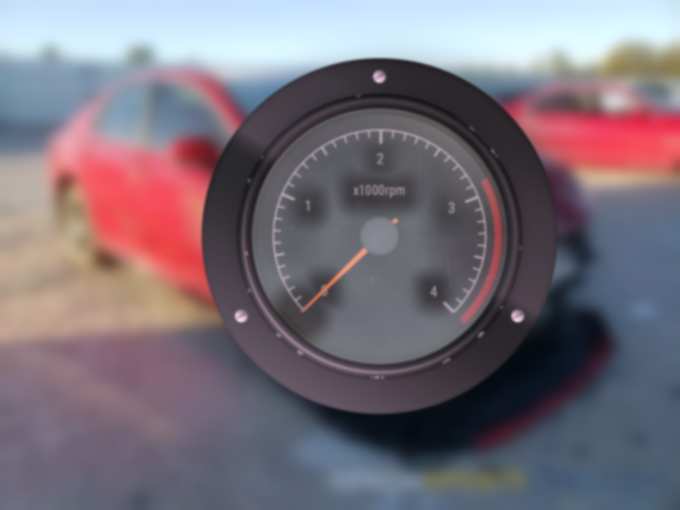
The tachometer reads 0 rpm
